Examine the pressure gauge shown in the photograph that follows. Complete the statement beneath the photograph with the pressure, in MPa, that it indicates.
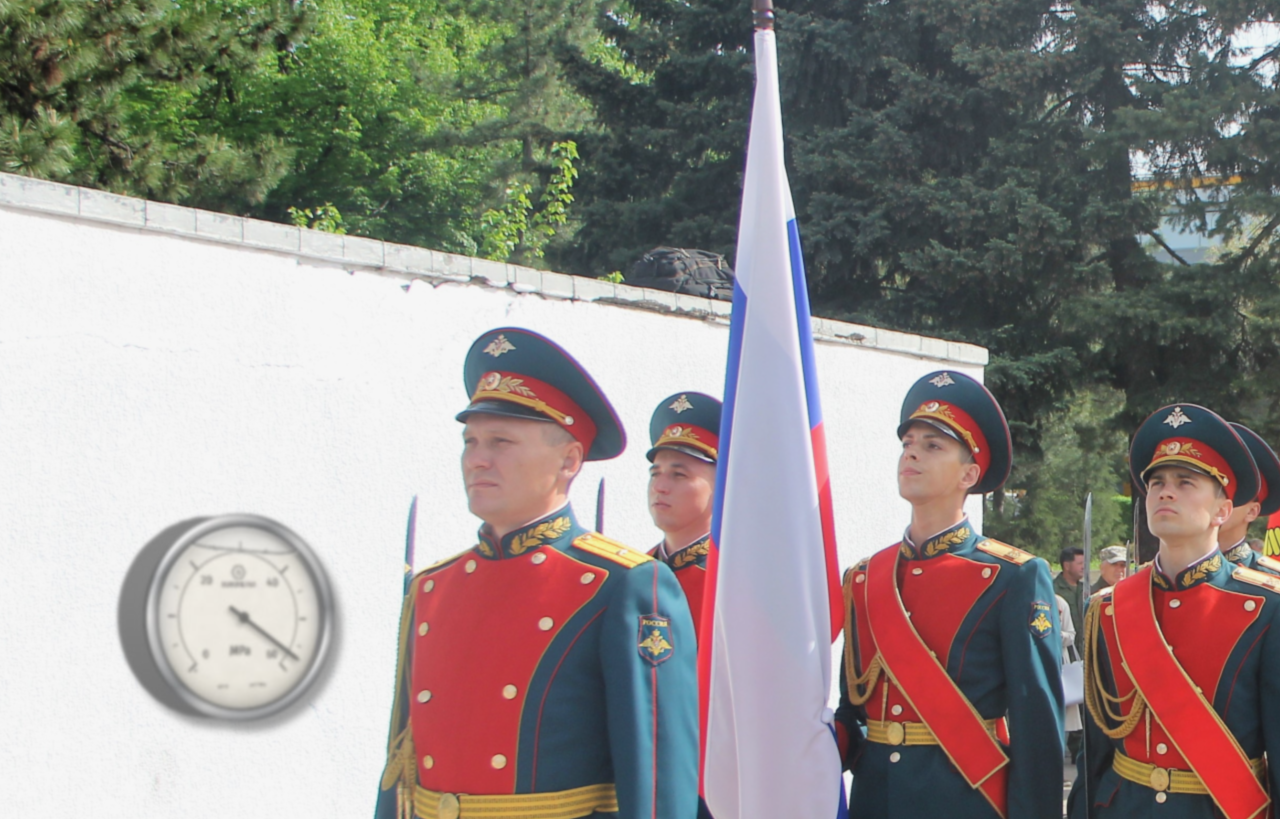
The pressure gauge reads 57.5 MPa
